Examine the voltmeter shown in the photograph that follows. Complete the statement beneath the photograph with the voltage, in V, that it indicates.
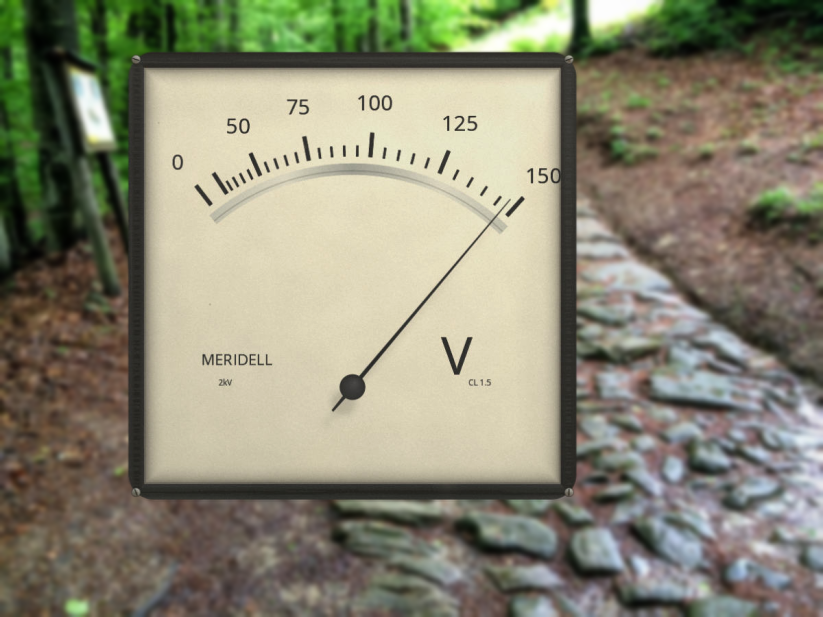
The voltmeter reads 147.5 V
